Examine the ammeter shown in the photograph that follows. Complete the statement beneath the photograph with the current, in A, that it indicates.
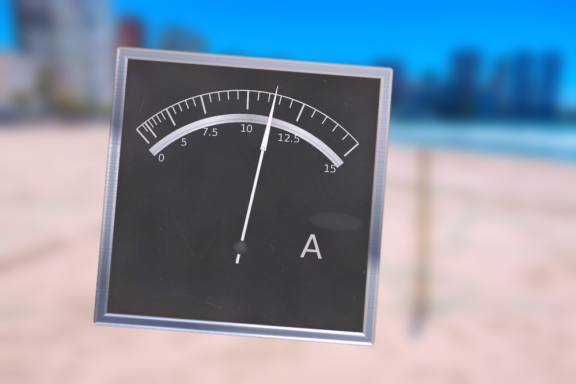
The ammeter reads 11.25 A
